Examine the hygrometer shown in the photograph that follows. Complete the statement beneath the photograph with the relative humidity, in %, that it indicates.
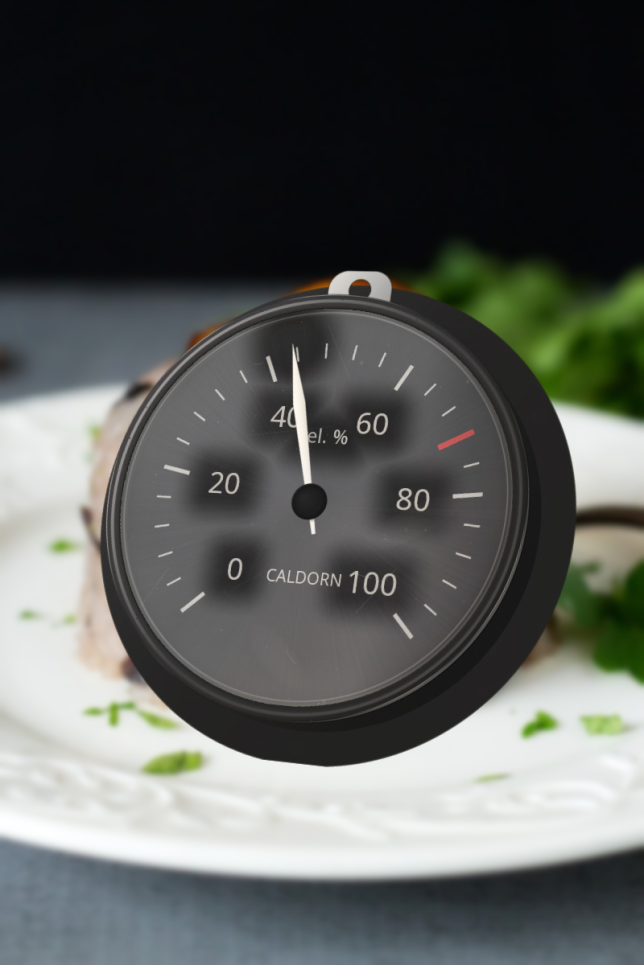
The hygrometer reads 44 %
